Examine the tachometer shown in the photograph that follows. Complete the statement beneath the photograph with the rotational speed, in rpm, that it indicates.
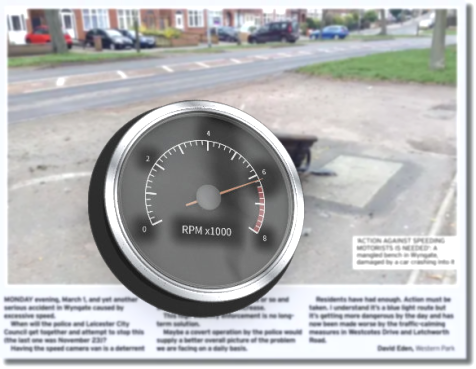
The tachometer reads 6200 rpm
